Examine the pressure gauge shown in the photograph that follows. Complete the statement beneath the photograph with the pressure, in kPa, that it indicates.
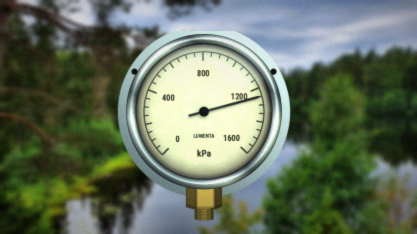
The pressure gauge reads 1250 kPa
